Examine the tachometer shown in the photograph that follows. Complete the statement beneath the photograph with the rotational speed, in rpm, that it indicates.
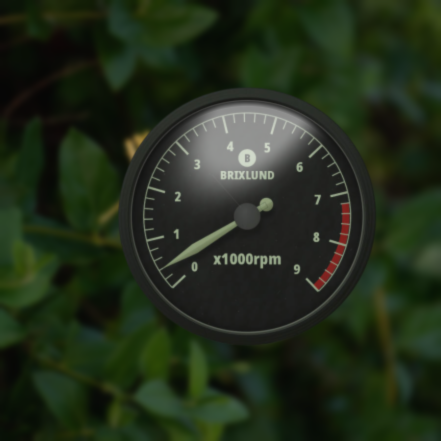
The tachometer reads 400 rpm
